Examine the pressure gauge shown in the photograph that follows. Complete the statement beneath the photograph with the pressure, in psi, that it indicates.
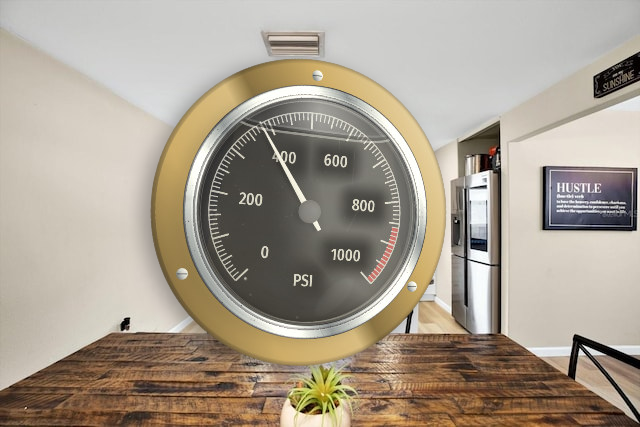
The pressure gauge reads 380 psi
